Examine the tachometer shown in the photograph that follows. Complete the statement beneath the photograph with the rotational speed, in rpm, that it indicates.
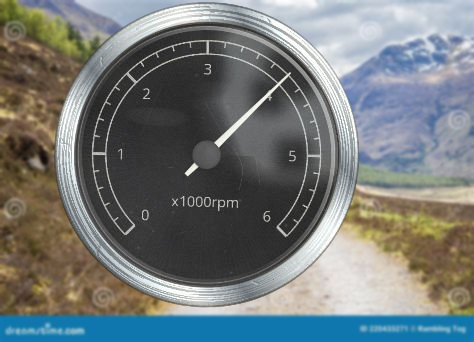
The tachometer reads 4000 rpm
